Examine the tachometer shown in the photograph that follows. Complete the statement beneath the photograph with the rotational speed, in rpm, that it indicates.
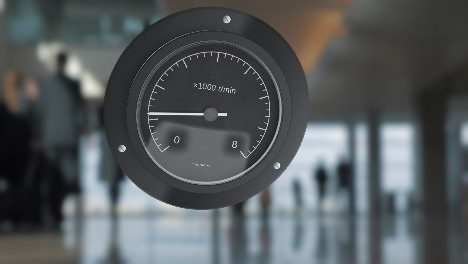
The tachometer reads 1200 rpm
